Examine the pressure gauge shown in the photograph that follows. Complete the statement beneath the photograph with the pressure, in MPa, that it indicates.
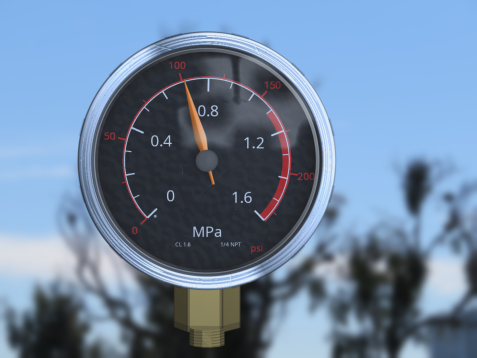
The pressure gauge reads 0.7 MPa
